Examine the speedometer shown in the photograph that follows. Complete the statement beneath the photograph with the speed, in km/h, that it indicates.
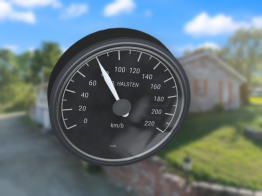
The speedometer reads 80 km/h
